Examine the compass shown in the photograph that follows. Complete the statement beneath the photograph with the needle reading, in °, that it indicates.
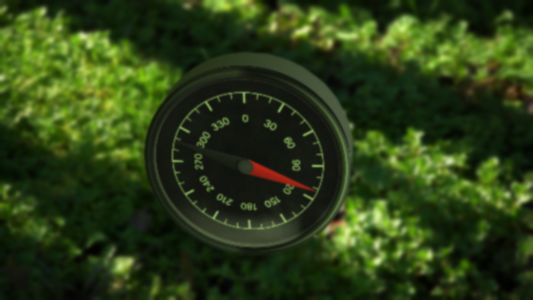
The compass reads 110 °
